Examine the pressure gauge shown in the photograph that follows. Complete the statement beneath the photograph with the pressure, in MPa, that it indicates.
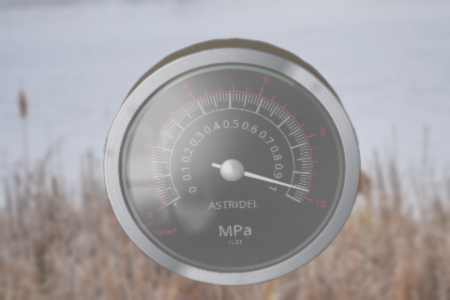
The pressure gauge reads 0.95 MPa
